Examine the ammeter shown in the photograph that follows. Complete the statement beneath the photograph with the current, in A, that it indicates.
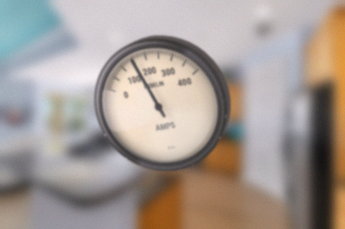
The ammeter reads 150 A
